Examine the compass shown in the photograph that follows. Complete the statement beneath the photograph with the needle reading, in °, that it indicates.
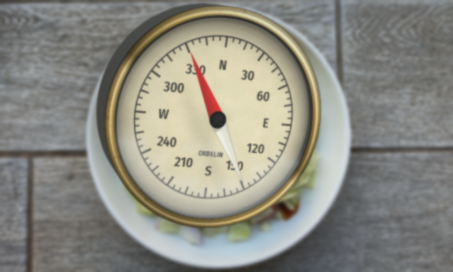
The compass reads 330 °
